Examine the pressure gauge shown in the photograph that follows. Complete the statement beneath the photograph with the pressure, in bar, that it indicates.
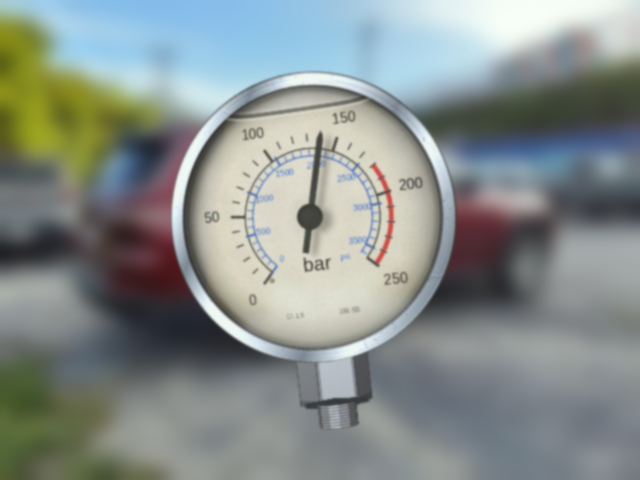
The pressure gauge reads 140 bar
